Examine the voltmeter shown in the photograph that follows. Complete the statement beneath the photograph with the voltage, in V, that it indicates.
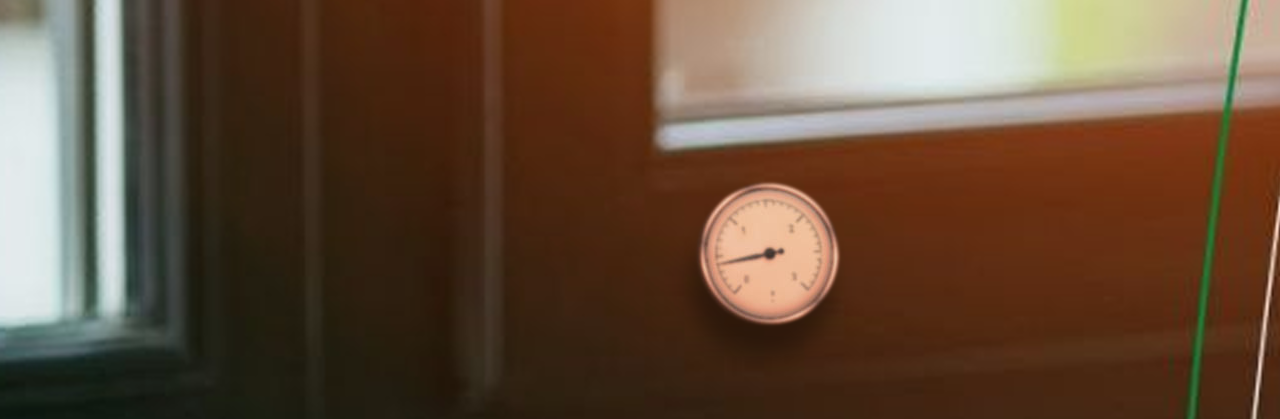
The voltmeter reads 0.4 V
